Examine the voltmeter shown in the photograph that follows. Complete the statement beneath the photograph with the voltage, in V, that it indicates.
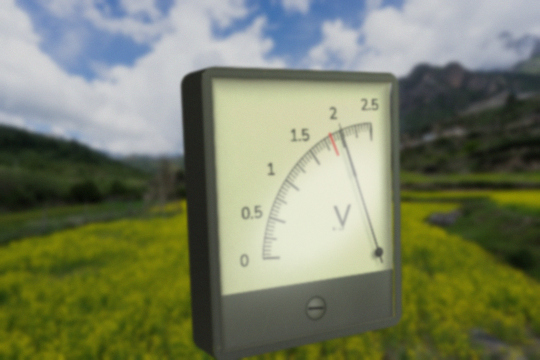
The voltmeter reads 2 V
